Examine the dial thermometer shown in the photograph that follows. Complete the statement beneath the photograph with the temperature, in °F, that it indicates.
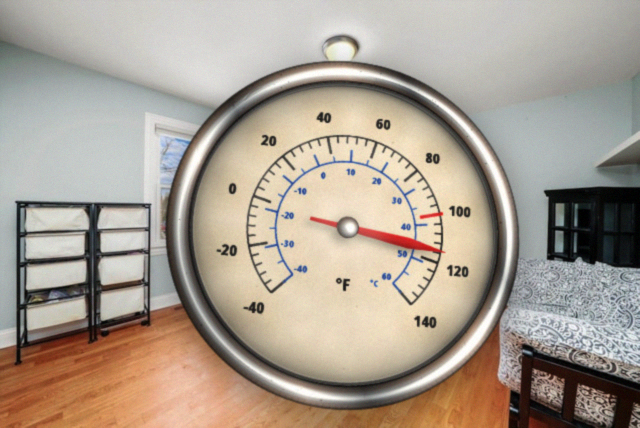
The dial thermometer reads 116 °F
